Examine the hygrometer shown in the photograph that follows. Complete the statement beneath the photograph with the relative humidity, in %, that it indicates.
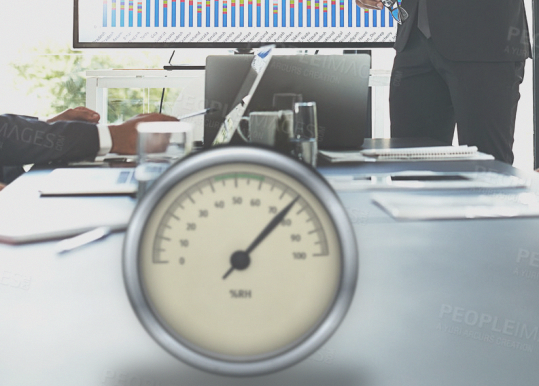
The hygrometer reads 75 %
